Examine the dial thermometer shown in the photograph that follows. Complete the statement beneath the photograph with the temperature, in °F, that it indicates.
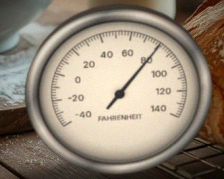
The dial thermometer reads 80 °F
